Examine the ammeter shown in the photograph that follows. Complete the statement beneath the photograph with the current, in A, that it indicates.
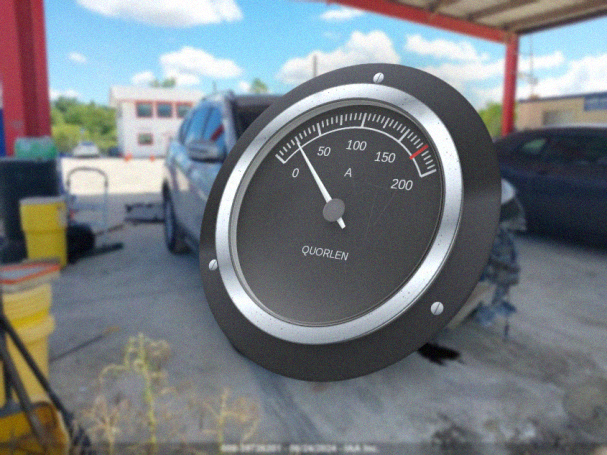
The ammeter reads 25 A
